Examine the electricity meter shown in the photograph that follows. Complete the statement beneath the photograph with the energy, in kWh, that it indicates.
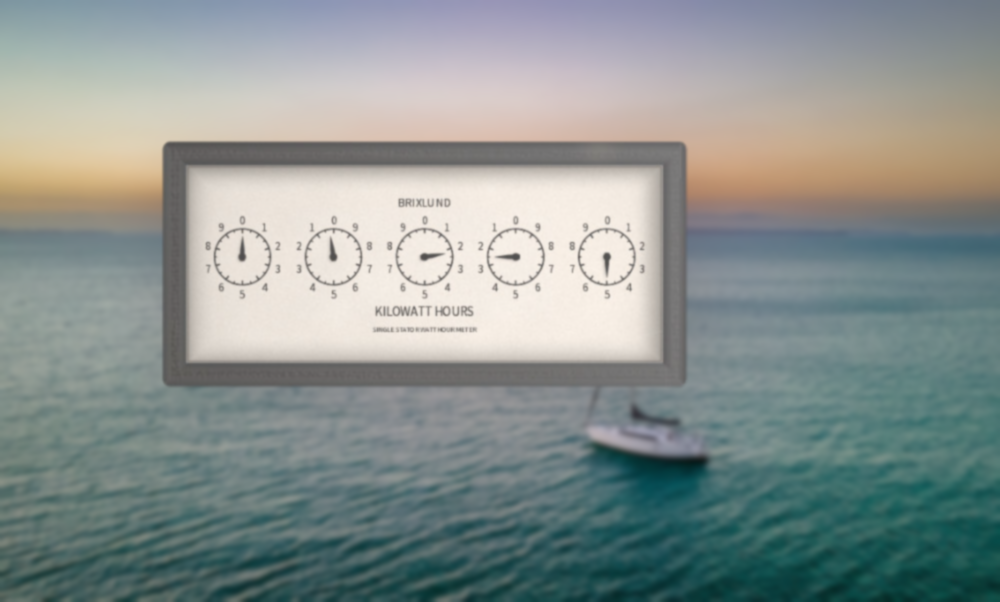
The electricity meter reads 225 kWh
